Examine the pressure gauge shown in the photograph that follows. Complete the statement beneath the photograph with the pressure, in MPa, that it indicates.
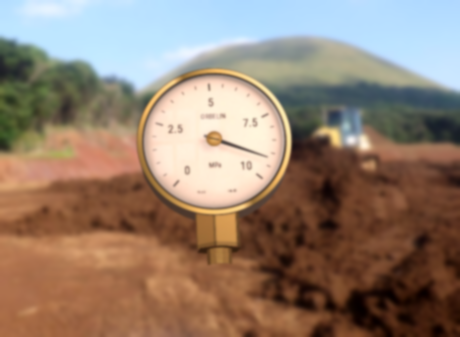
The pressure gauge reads 9.25 MPa
